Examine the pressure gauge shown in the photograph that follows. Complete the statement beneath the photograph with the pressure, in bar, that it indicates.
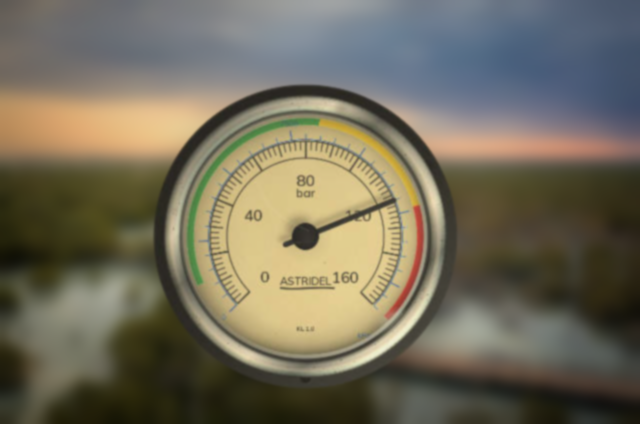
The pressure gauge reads 120 bar
